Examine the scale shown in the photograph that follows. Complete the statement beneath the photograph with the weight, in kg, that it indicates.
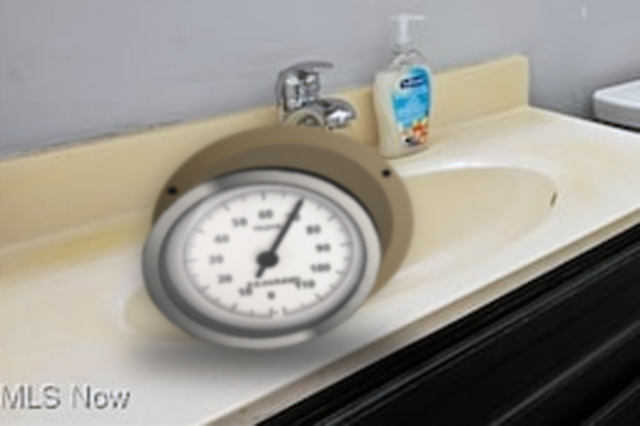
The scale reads 70 kg
